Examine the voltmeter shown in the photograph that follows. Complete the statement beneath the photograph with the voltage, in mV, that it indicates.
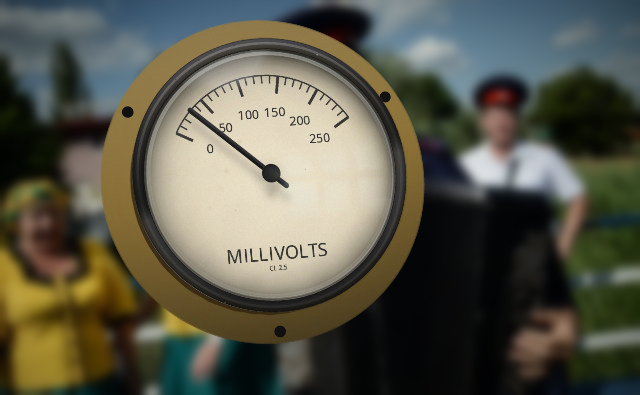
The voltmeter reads 30 mV
